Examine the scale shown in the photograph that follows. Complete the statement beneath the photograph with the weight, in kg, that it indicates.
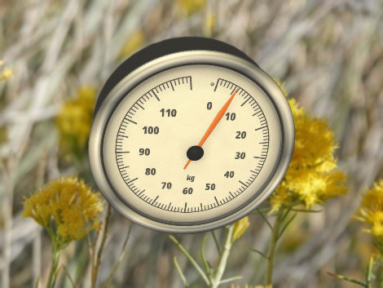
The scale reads 5 kg
